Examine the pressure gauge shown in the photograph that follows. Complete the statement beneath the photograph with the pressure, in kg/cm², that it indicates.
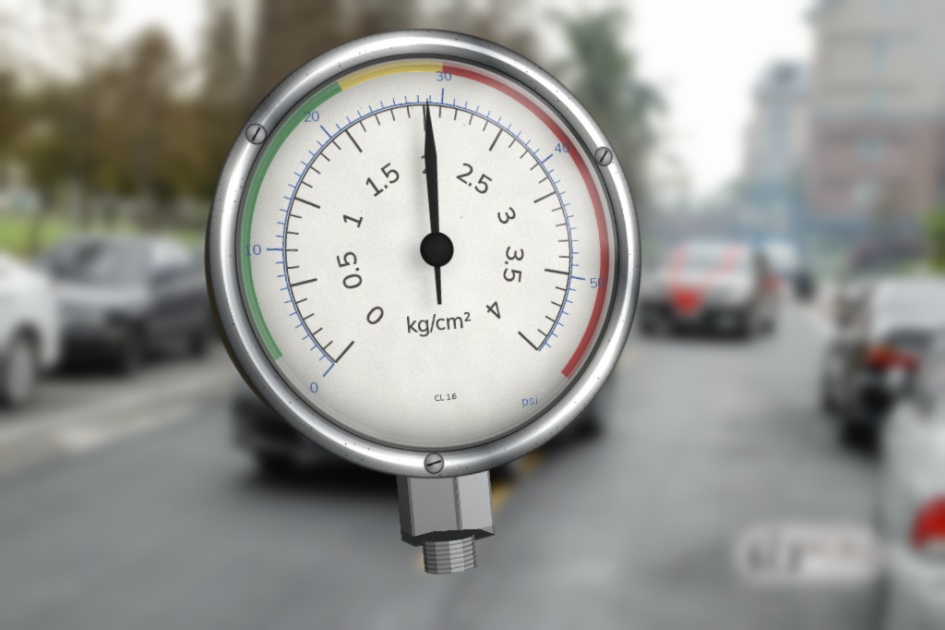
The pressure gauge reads 2 kg/cm²
